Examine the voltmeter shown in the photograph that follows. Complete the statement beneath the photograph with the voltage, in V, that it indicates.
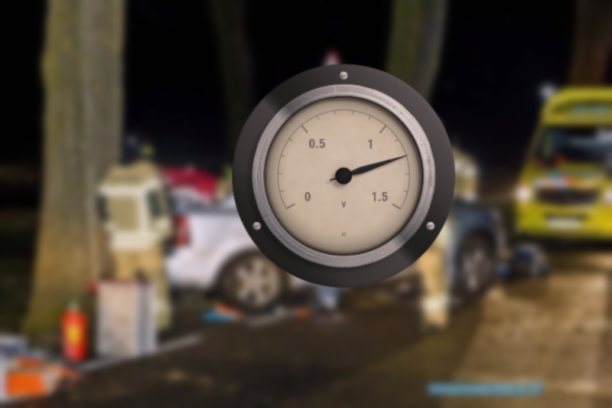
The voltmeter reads 1.2 V
